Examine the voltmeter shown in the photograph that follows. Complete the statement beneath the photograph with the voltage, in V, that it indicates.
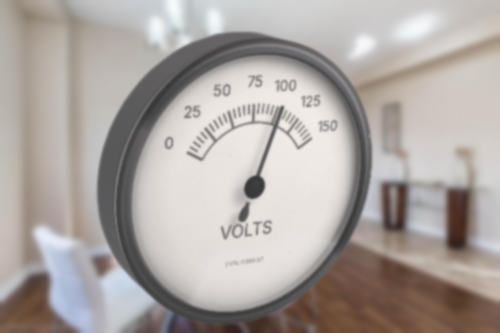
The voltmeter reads 100 V
